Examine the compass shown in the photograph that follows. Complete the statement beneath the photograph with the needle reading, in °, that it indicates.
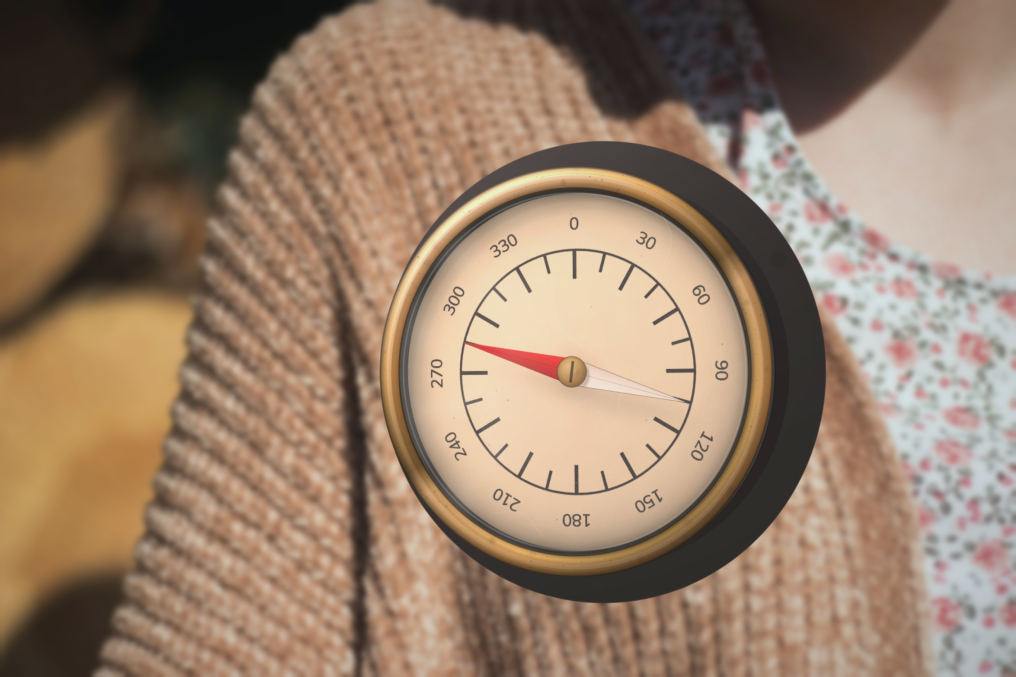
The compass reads 285 °
